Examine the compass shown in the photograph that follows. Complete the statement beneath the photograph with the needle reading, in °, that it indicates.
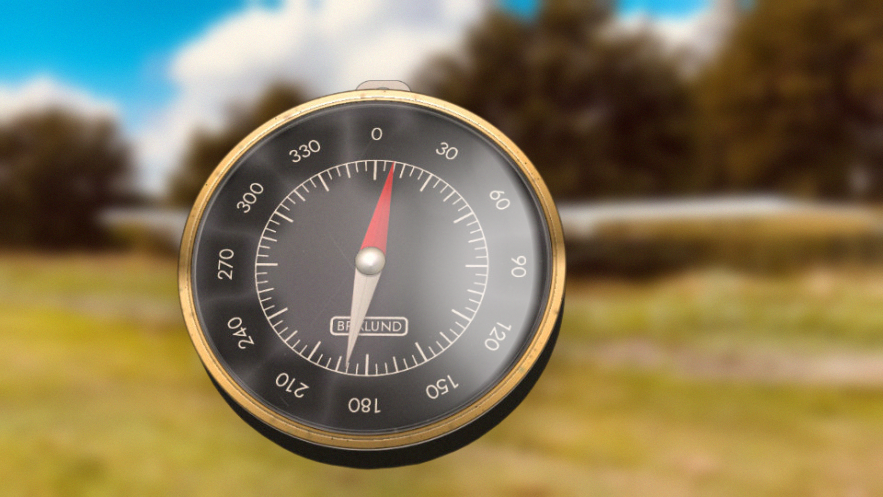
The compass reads 10 °
